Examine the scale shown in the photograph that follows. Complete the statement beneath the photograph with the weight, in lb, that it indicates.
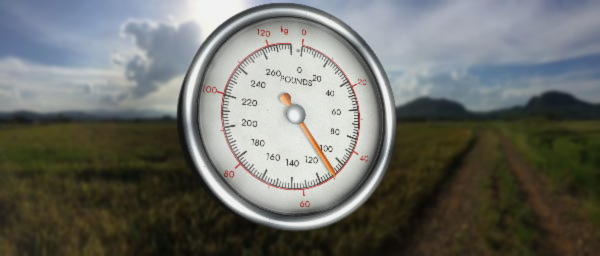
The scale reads 110 lb
